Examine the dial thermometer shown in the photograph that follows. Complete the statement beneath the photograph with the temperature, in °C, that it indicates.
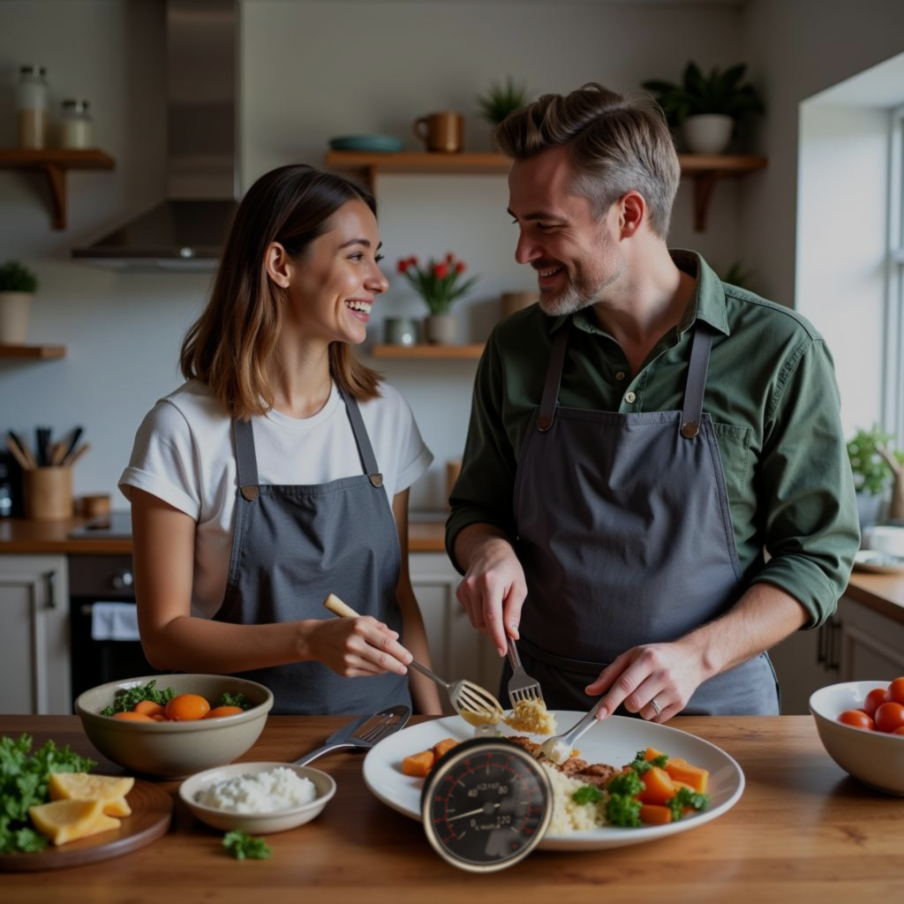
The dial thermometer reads 15 °C
